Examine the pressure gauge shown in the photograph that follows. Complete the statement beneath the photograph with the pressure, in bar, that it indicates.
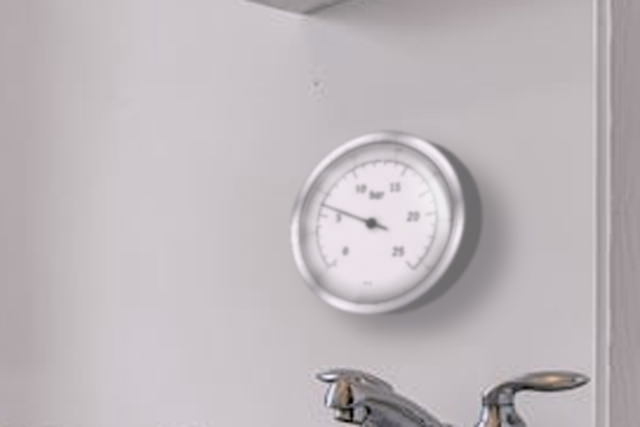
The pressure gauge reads 6 bar
